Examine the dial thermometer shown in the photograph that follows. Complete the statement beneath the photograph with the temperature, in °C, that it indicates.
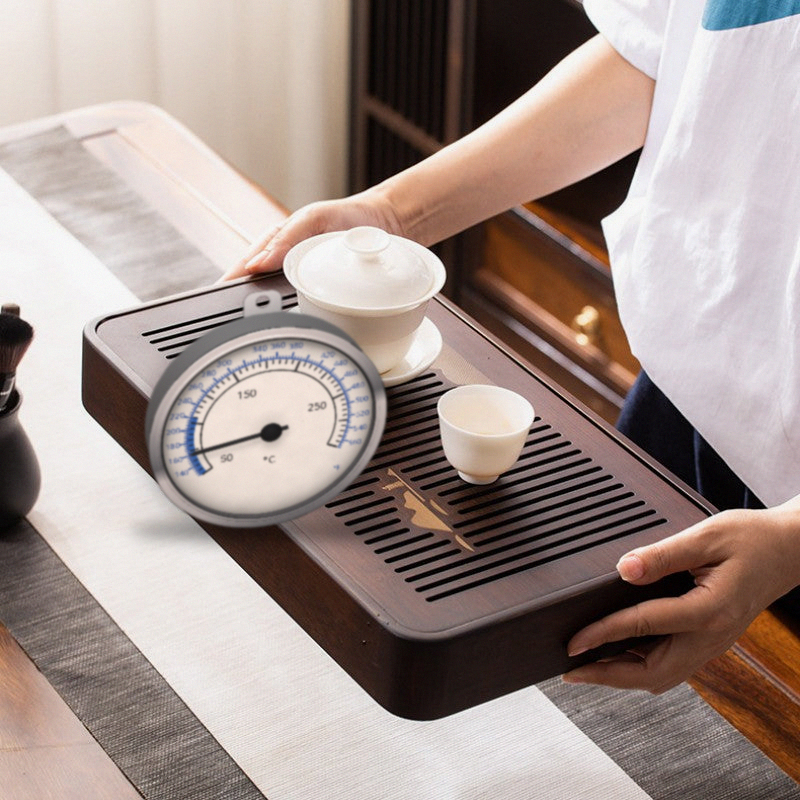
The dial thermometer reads 75 °C
